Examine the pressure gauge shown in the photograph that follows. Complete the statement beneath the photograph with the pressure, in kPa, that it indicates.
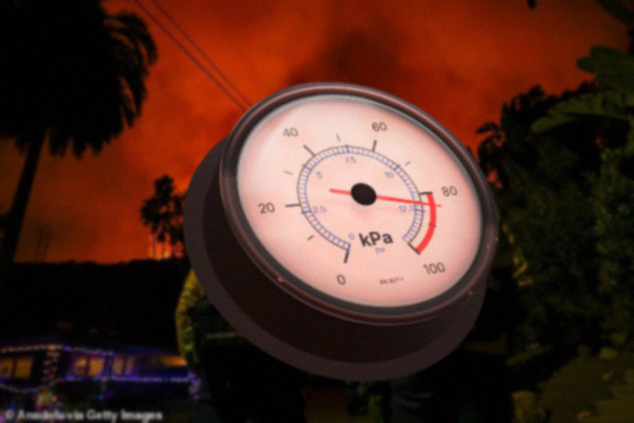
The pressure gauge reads 85 kPa
